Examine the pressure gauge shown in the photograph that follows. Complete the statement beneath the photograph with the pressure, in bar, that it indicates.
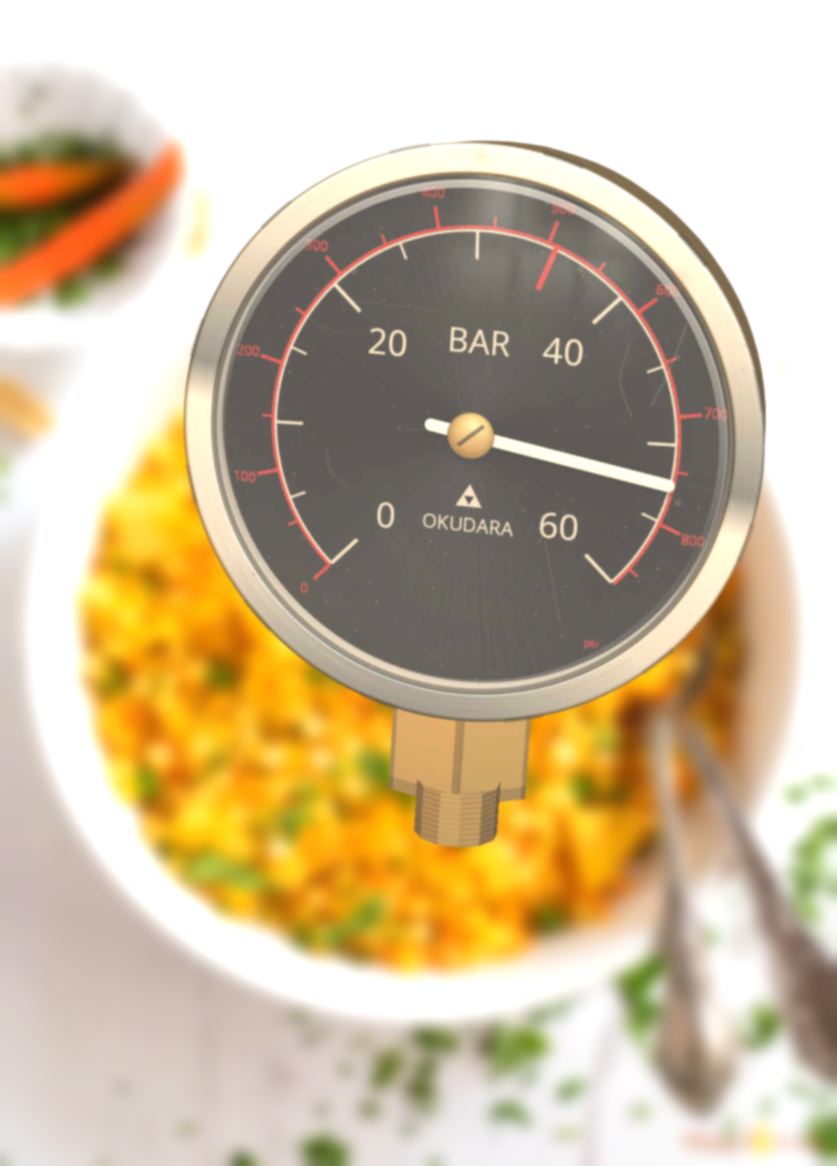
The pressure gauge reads 52.5 bar
